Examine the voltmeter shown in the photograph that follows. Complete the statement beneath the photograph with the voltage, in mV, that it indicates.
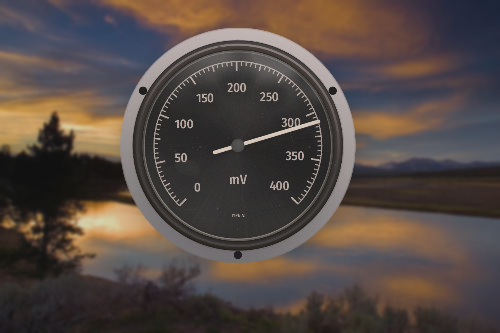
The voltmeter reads 310 mV
